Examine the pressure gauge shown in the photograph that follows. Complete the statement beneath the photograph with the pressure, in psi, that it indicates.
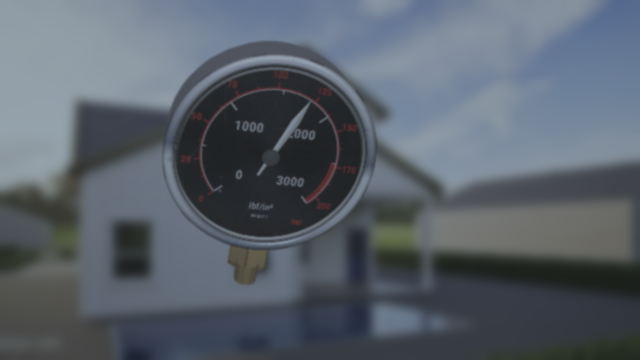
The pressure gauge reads 1750 psi
